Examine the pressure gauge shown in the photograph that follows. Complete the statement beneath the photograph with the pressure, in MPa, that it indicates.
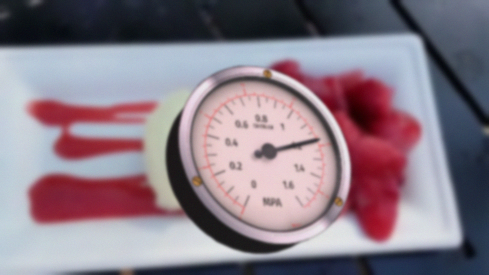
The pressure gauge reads 1.2 MPa
